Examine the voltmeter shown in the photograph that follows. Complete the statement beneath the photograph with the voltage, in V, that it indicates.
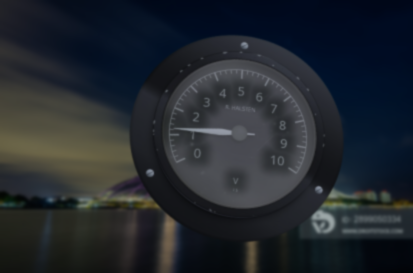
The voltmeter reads 1.2 V
